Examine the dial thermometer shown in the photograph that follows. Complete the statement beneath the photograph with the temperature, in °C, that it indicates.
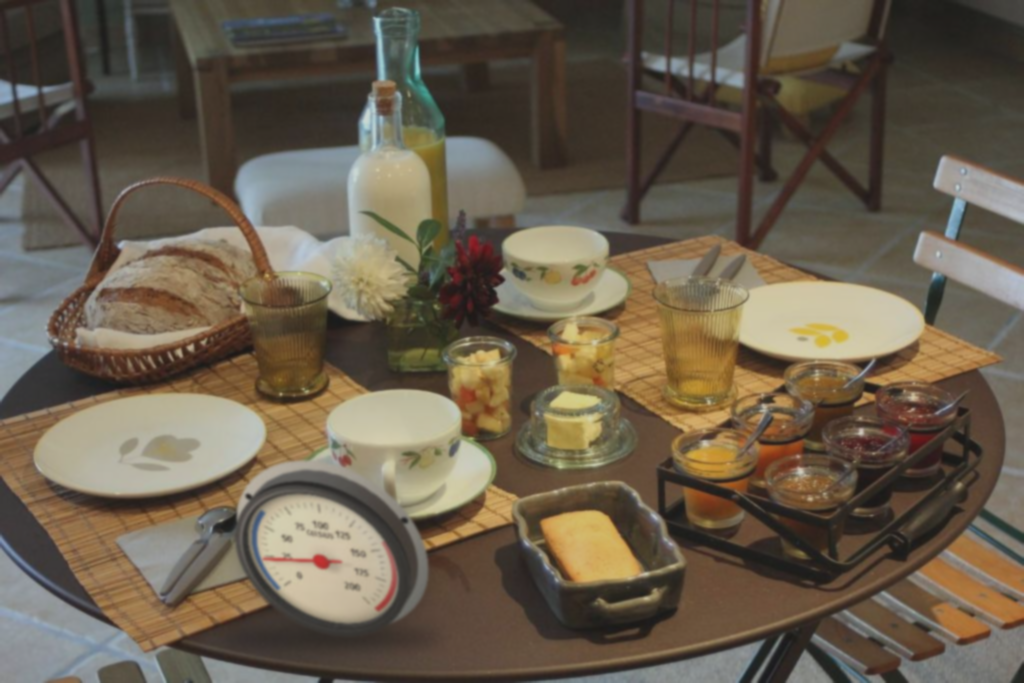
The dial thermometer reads 25 °C
